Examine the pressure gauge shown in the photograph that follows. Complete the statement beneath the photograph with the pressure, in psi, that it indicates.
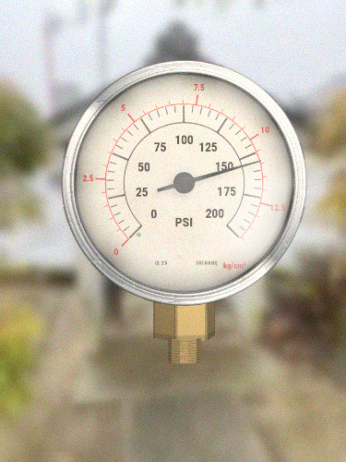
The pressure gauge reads 155 psi
